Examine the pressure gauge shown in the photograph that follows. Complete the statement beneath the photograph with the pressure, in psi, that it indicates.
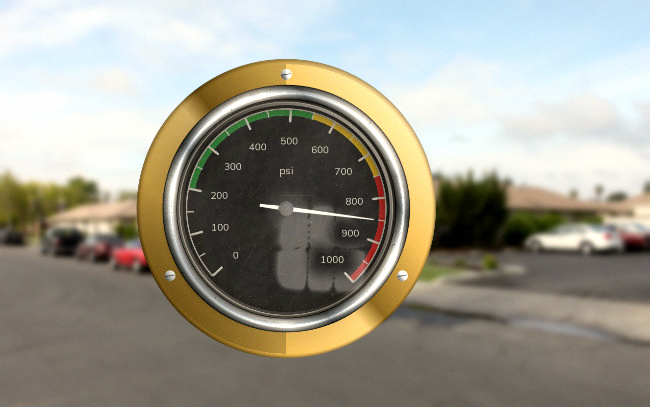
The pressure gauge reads 850 psi
